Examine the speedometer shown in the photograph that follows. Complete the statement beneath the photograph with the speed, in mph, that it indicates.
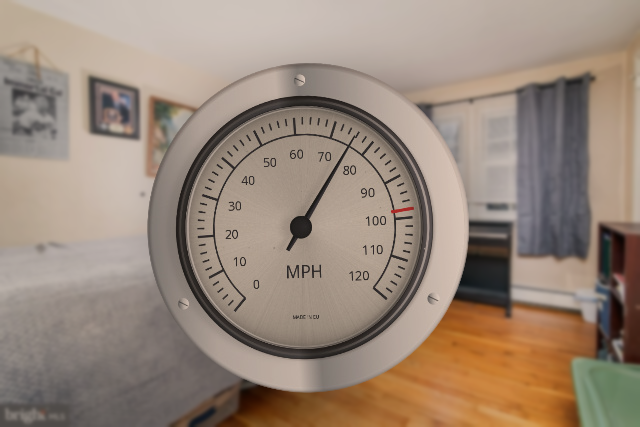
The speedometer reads 76 mph
